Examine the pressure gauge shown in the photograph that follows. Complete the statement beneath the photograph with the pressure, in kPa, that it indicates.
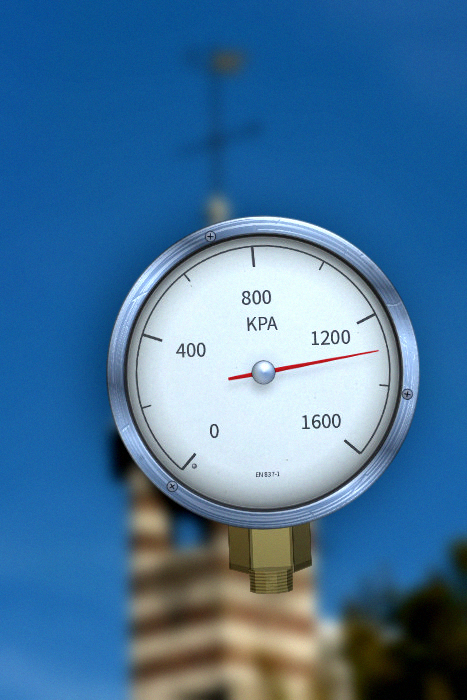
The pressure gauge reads 1300 kPa
